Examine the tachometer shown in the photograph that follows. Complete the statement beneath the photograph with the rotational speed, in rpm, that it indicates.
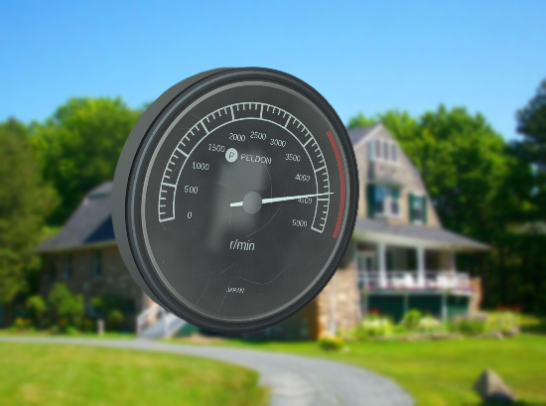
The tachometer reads 4400 rpm
